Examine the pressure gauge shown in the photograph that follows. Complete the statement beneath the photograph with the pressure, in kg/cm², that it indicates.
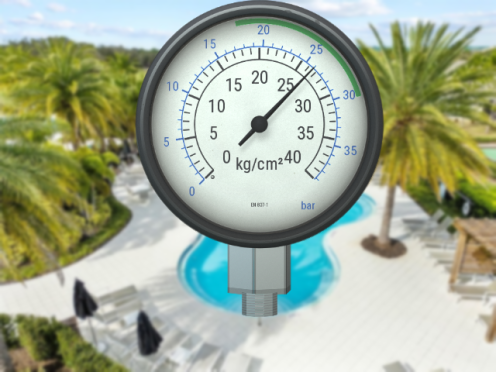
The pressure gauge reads 26.5 kg/cm²
